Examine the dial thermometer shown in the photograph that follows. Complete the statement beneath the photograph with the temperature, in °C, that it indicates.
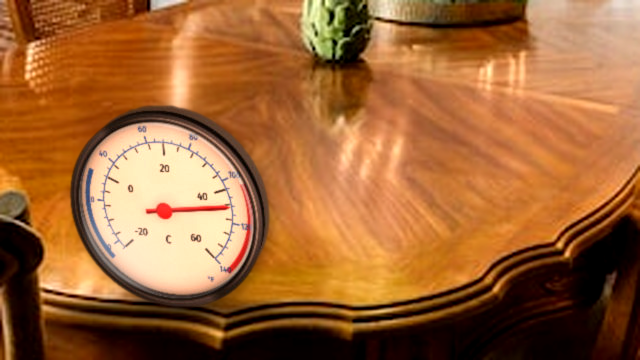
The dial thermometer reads 44 °C
